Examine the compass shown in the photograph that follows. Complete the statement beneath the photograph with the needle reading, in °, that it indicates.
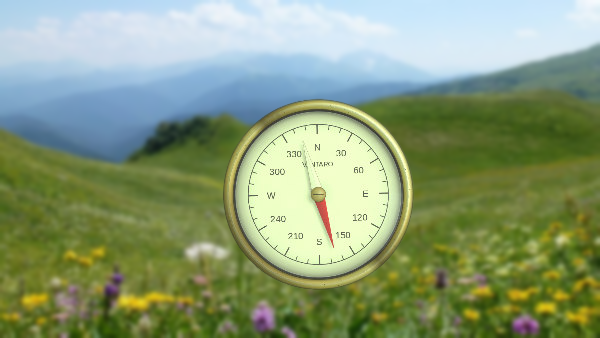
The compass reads 165 °
